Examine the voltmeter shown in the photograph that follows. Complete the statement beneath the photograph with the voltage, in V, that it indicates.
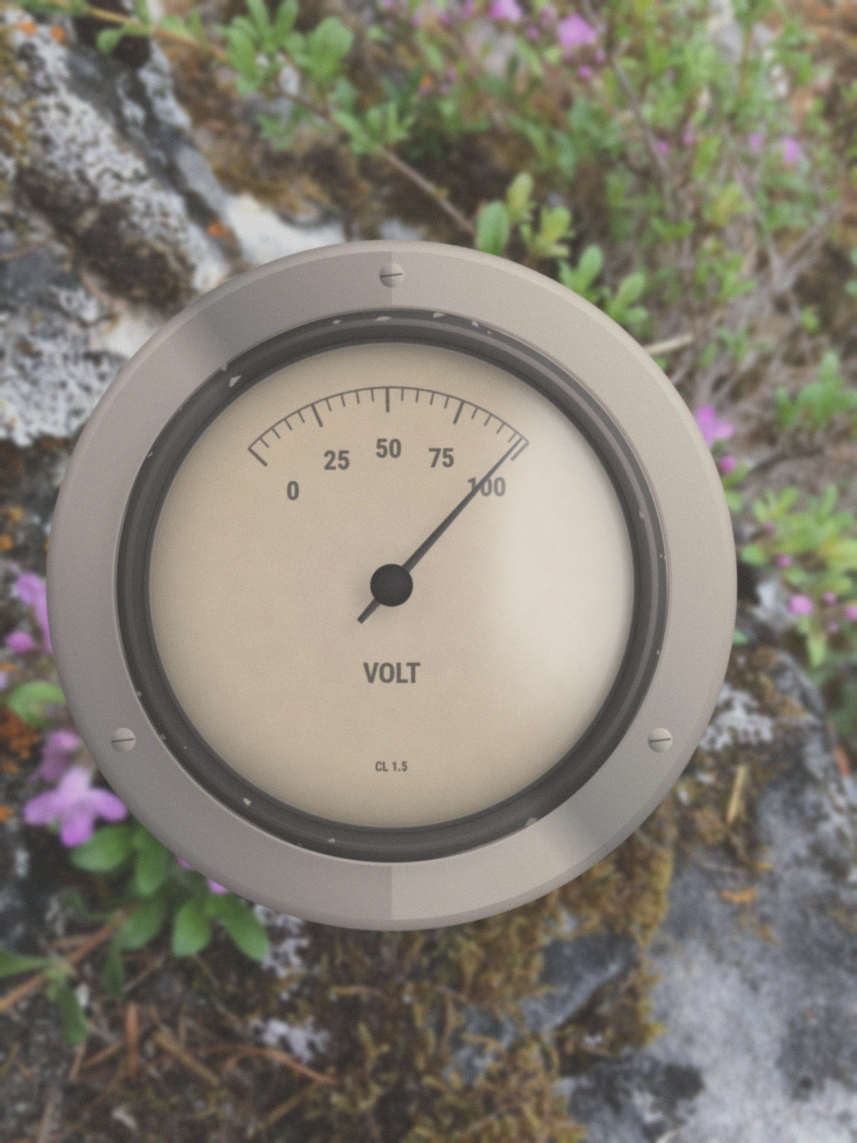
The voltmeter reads 97.5 V
